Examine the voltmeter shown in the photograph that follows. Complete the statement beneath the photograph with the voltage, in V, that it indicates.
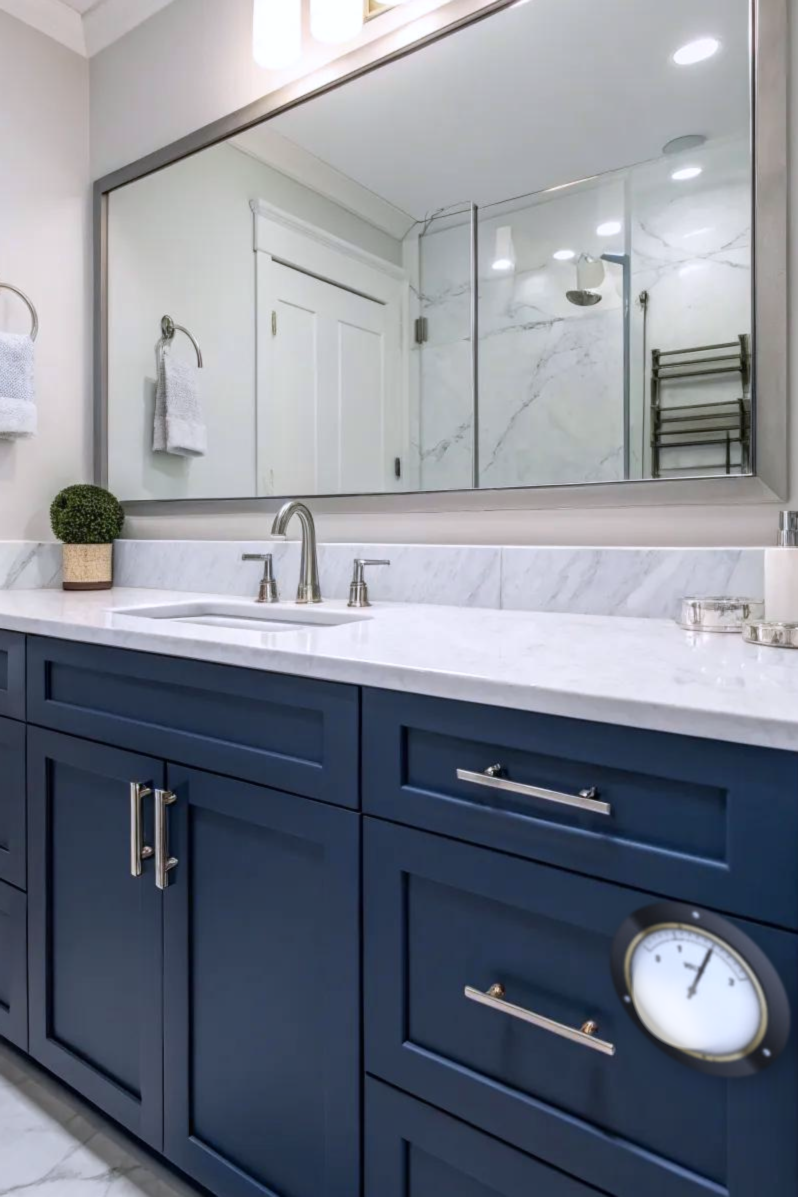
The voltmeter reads 2 V
